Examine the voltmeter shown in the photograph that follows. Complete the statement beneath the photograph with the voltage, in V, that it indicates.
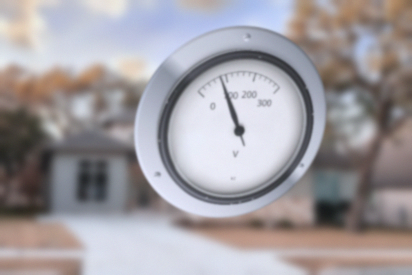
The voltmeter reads 80 V
